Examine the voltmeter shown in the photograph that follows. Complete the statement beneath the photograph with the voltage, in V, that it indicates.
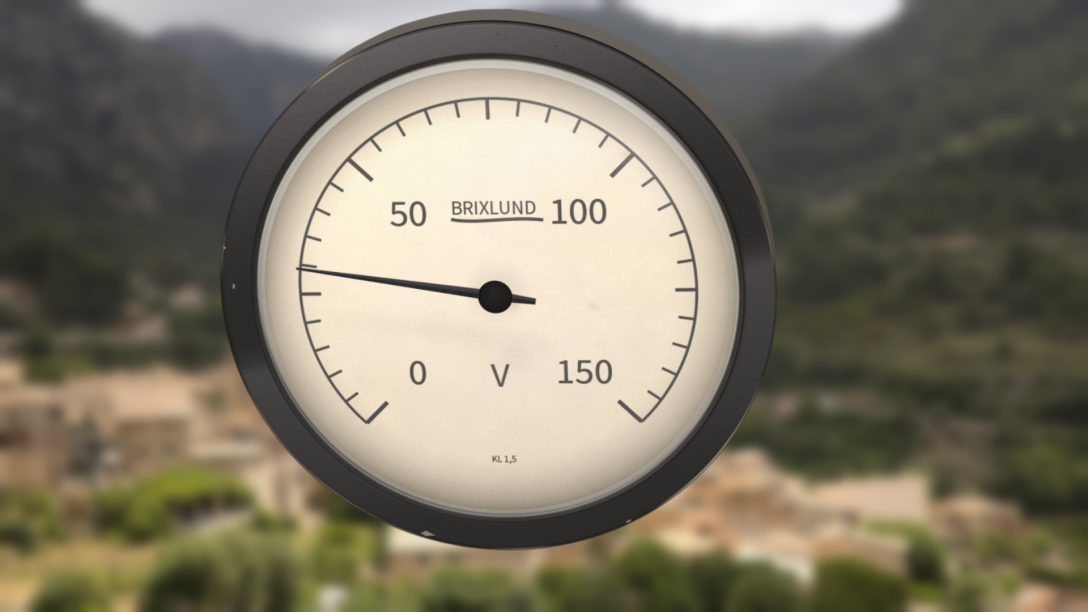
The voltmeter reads 30 V
